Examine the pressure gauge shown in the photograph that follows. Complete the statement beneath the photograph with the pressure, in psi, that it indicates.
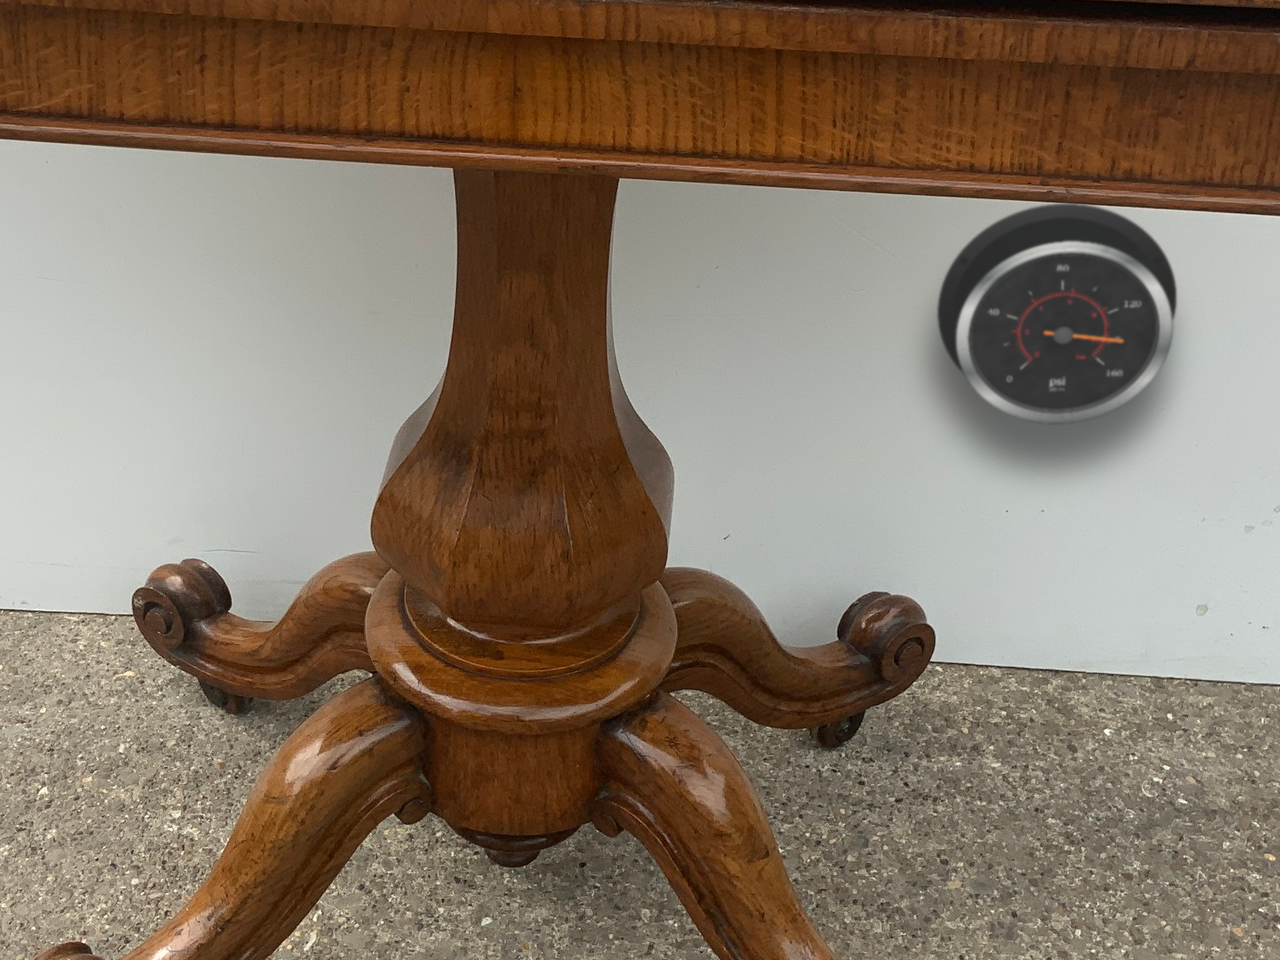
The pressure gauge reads 140 psi
